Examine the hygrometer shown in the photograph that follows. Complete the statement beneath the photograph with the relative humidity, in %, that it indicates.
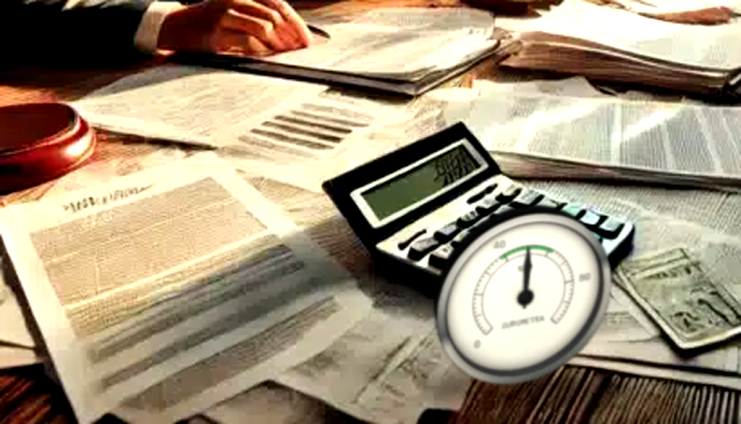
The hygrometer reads 50 %
